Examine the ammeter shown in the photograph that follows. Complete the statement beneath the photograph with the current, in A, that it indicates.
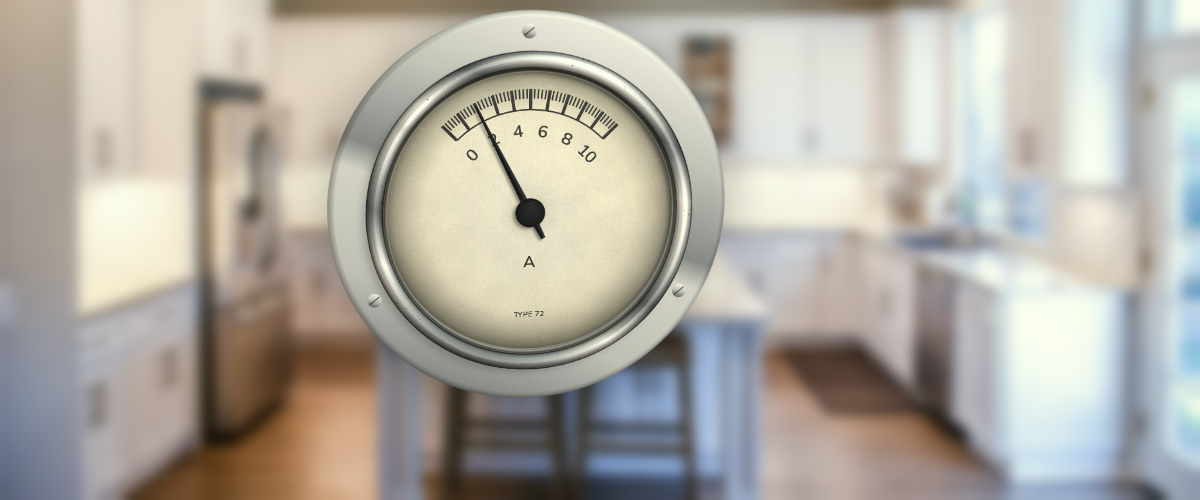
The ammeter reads 2 A
